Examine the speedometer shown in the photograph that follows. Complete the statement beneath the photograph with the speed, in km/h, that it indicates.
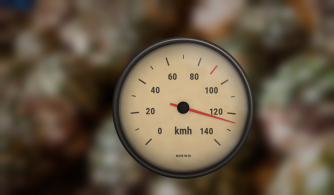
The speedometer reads 125 km/h
